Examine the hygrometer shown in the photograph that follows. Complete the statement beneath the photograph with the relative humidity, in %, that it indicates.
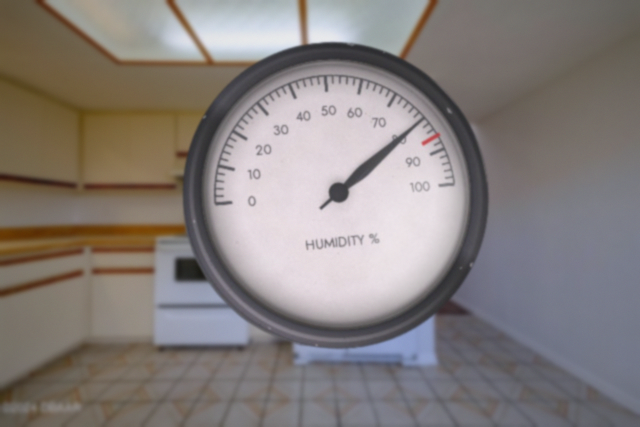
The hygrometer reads 80 %
